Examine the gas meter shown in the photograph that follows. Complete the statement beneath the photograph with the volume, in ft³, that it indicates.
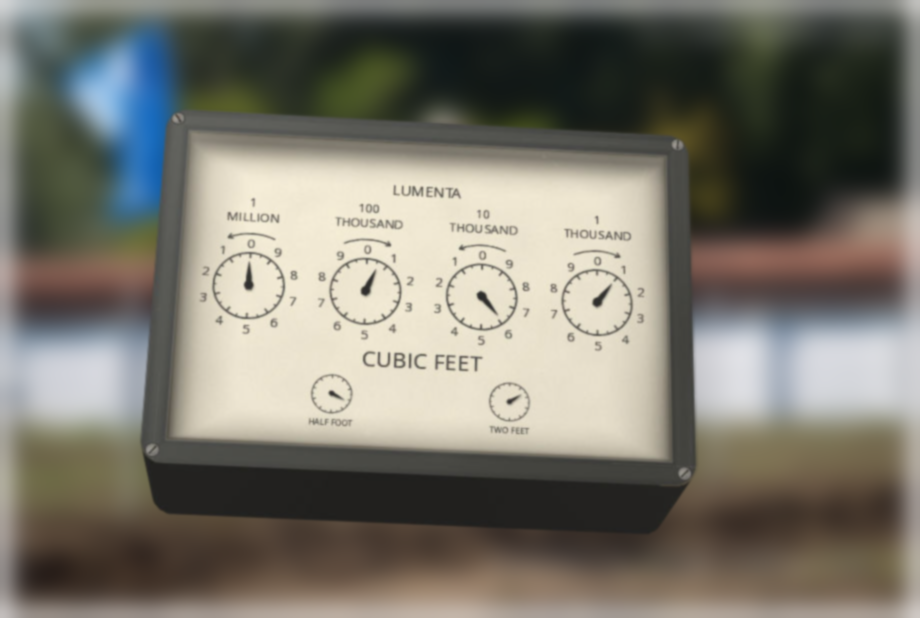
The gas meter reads 6100 ft³
